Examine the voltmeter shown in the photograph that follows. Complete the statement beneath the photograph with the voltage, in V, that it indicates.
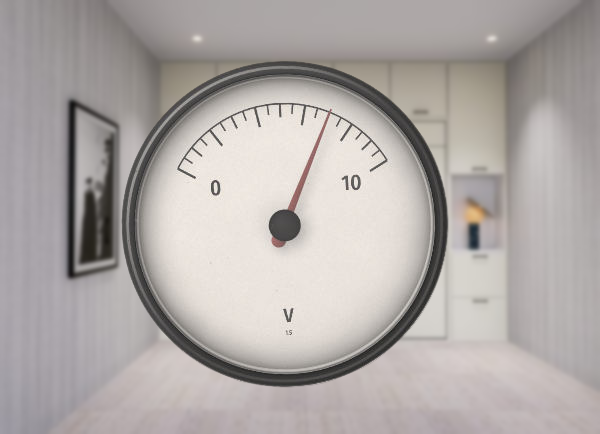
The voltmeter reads 7 V
